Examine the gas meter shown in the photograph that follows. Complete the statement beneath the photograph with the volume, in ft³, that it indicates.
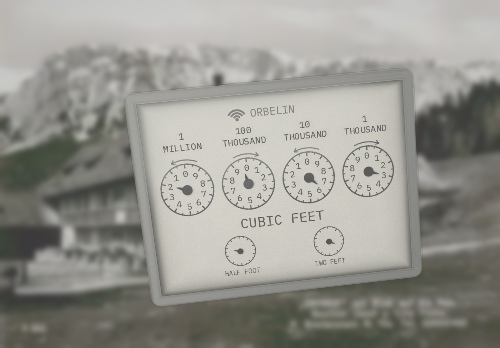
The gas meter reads 196300 ft³
